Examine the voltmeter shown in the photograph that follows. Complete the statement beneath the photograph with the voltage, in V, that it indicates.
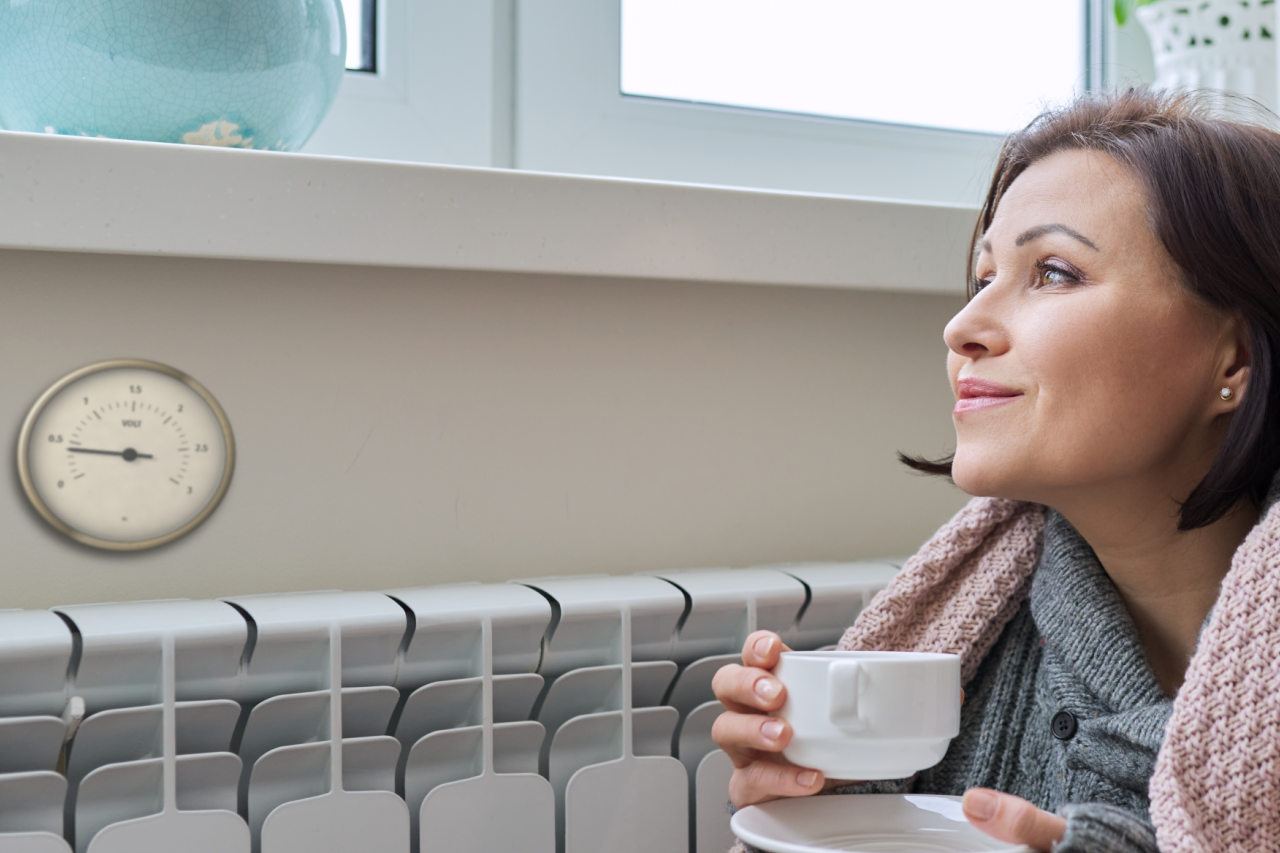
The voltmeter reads 0.4 V
